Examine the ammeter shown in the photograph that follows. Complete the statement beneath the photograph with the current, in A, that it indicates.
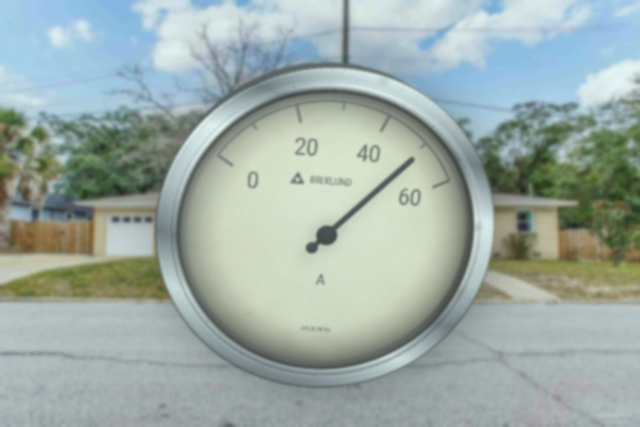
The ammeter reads 50 A
